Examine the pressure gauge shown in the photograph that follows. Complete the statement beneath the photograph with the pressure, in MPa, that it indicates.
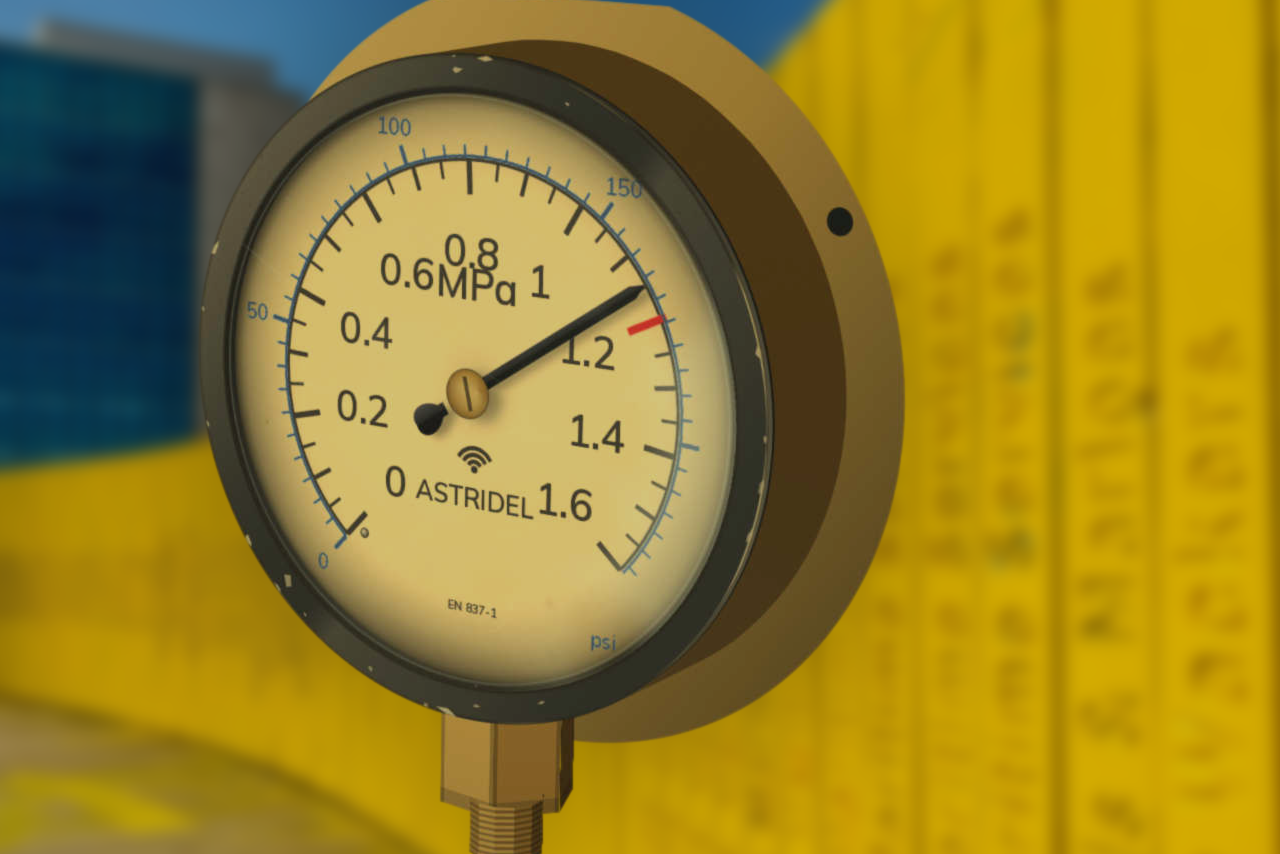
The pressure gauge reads 1.15 MPa
